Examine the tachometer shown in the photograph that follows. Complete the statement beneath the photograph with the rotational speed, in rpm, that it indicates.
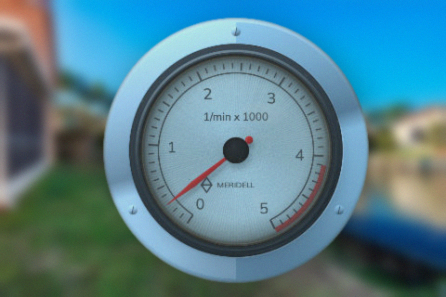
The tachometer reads 300 rpm
